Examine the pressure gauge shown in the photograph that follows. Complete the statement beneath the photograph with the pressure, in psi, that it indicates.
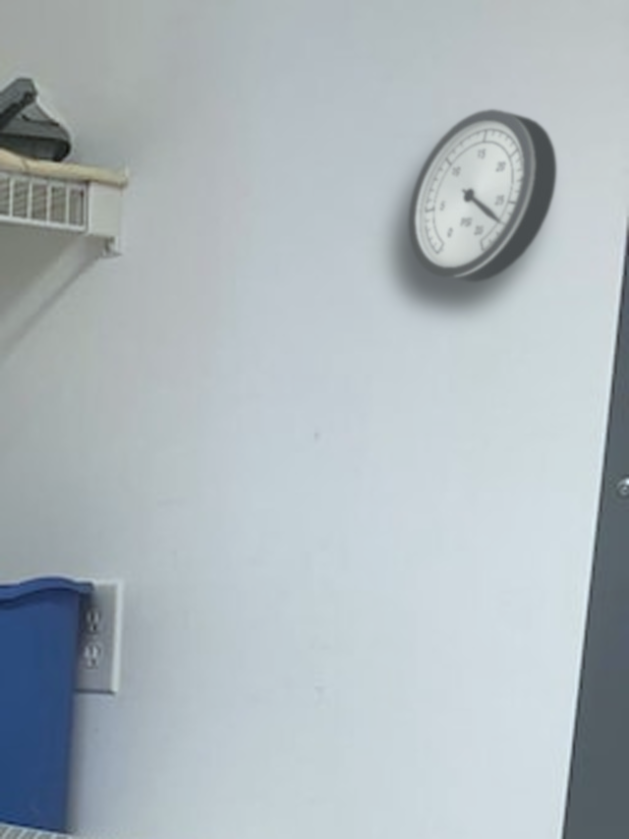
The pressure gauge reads 27 psi
